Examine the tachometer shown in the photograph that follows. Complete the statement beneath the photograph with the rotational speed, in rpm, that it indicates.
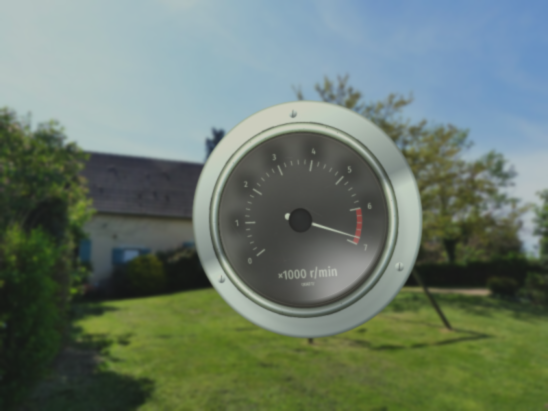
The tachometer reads 6800 rpm
